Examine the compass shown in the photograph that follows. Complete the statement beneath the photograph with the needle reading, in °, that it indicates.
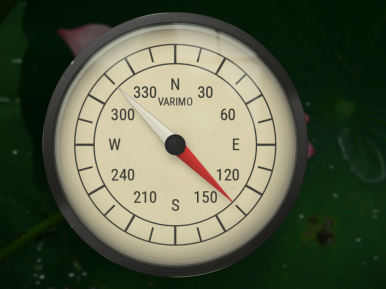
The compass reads 135 °
